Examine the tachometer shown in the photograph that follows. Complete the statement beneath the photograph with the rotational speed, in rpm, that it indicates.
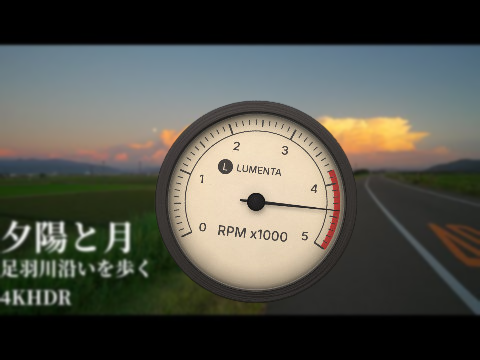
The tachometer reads 4400 rpm
